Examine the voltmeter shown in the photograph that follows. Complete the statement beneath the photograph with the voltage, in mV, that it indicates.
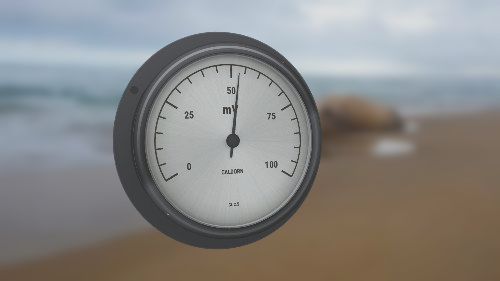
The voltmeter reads 52.5 mV
